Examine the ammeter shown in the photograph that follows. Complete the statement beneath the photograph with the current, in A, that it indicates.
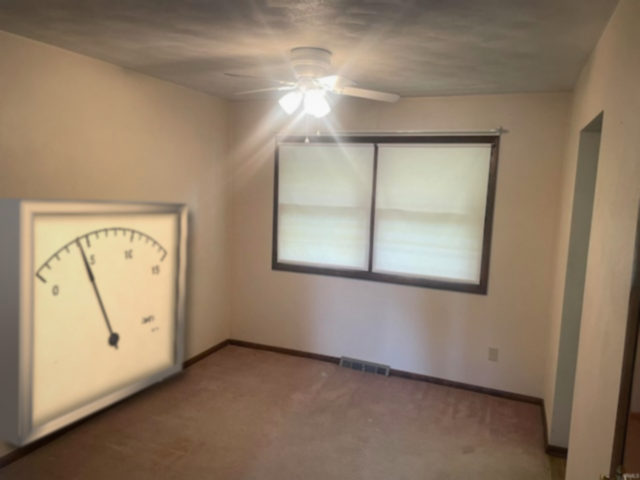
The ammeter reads 4 A
